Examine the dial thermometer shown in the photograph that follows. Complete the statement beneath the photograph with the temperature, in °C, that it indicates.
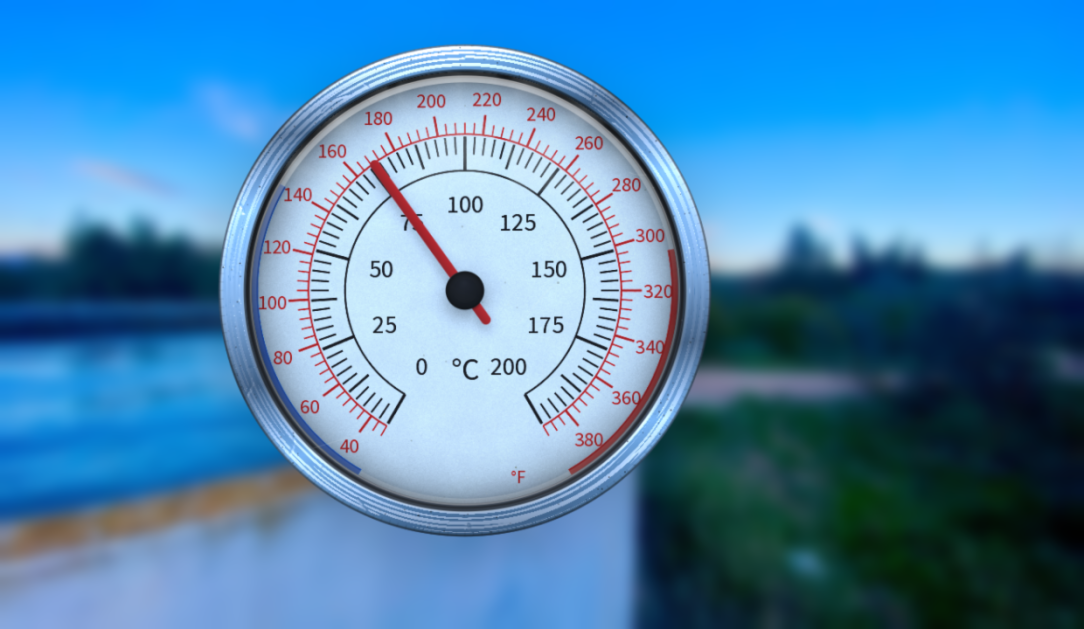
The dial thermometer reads 76.25 °C
